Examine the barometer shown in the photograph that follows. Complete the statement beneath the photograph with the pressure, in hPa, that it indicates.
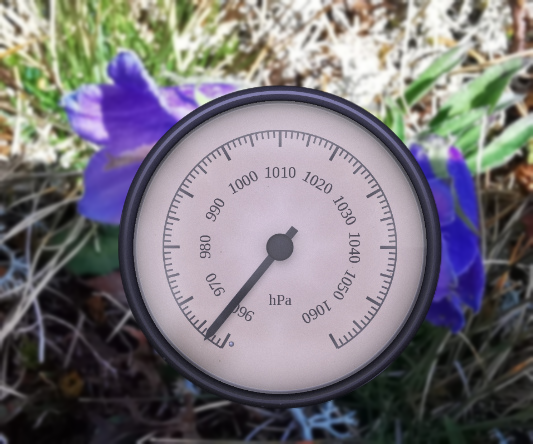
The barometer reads 963 hPa
